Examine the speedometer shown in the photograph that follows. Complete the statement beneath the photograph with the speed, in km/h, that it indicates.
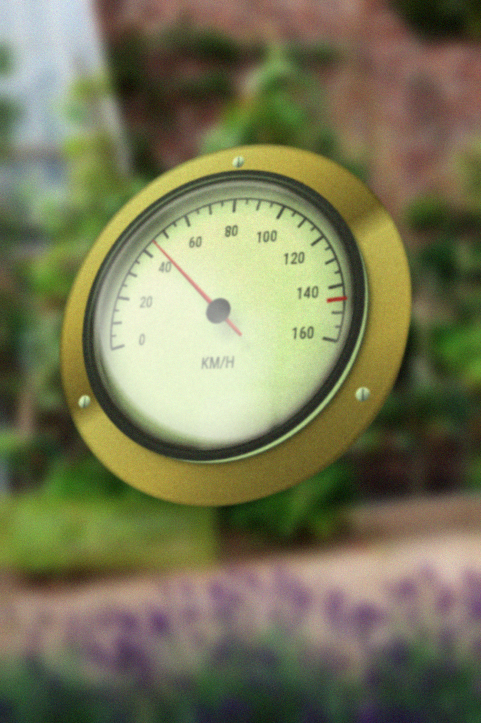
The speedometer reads 45 km/h
